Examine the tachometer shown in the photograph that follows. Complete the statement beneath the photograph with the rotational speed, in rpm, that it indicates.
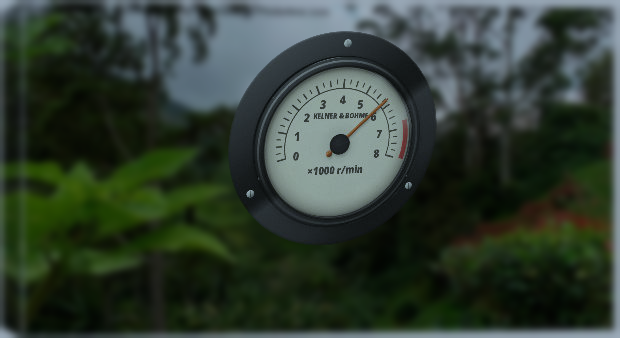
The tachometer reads 5750 rpm
